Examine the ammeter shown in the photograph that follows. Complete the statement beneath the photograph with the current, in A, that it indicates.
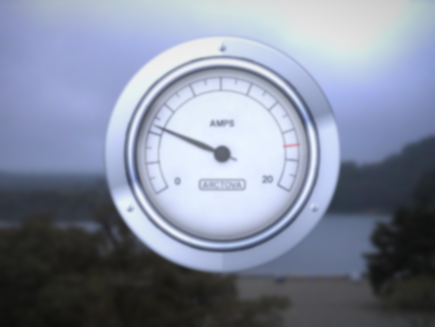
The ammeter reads 4.5 A
